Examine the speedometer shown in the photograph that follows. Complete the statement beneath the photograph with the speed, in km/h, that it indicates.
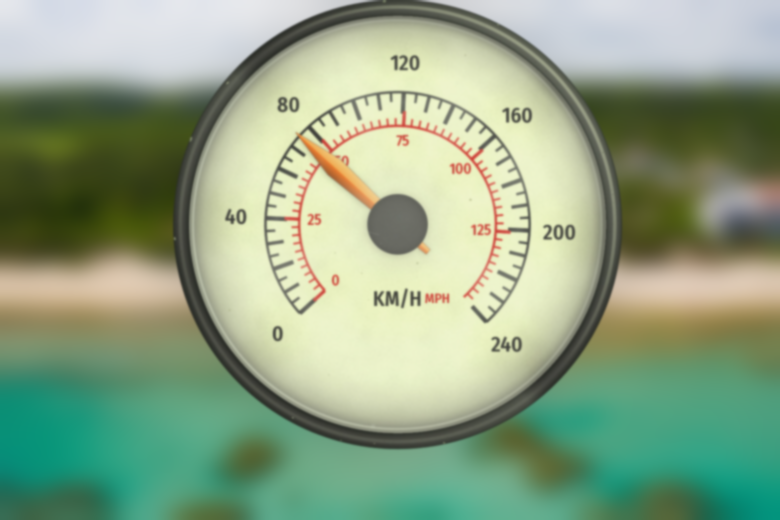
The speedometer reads 75 km/h
